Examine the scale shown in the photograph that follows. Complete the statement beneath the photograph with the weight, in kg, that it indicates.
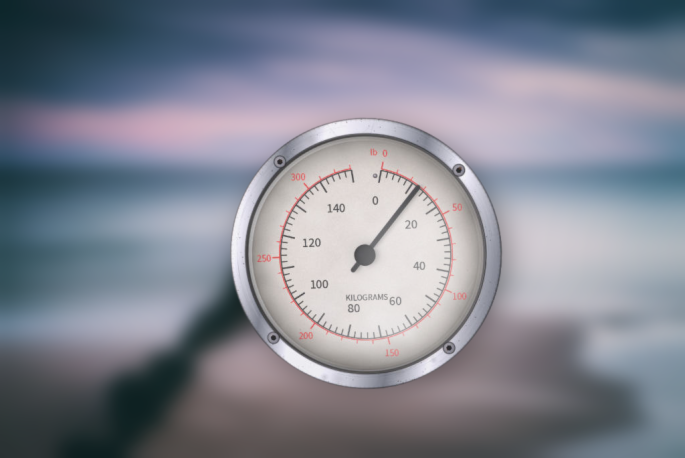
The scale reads 12 kg
